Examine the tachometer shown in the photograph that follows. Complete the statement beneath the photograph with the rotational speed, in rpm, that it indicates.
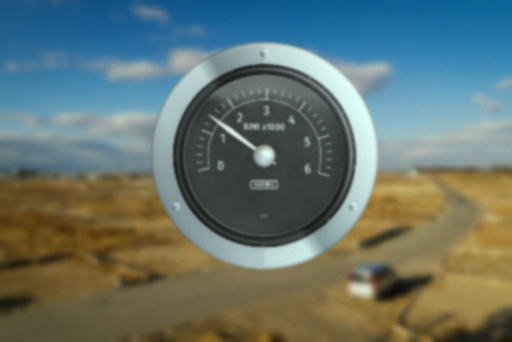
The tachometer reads 1400 rpm
